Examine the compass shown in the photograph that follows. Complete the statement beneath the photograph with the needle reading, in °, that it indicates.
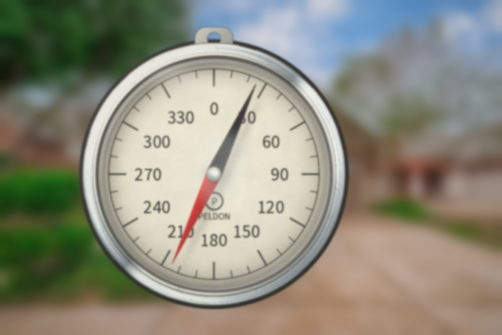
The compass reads 205 °
